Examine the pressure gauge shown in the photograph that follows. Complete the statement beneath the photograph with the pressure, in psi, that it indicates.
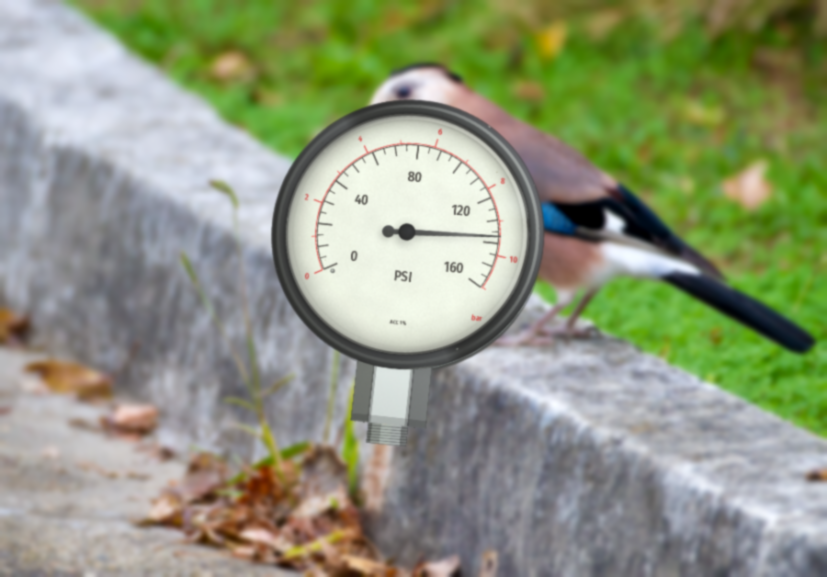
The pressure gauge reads 137.5 psi
